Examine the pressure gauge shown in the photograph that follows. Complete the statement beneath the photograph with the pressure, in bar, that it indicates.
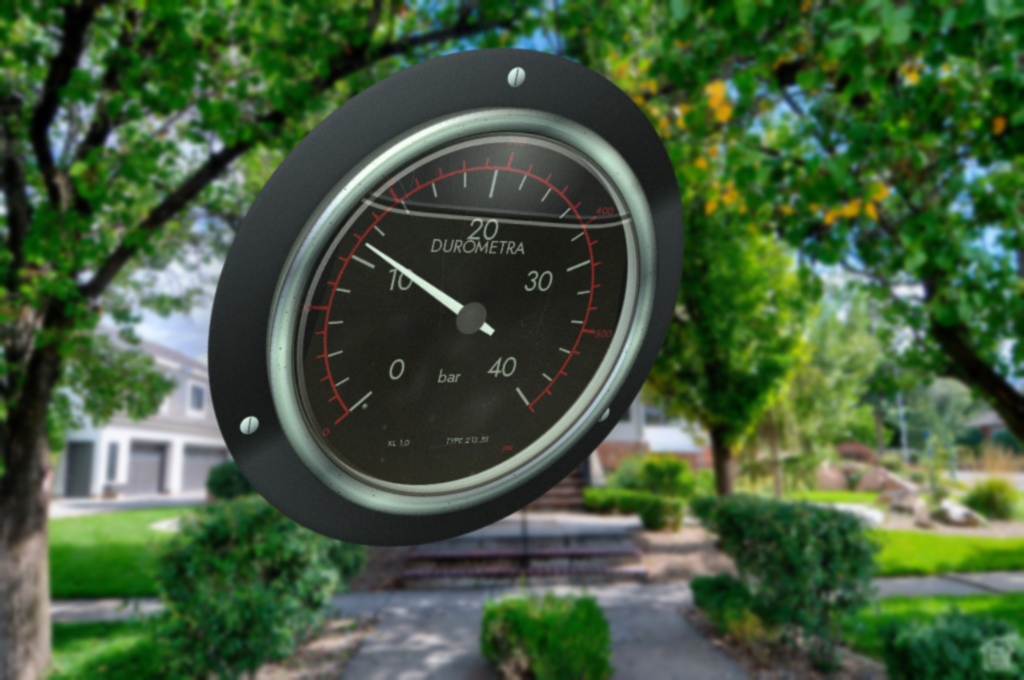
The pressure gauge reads 11 bar
